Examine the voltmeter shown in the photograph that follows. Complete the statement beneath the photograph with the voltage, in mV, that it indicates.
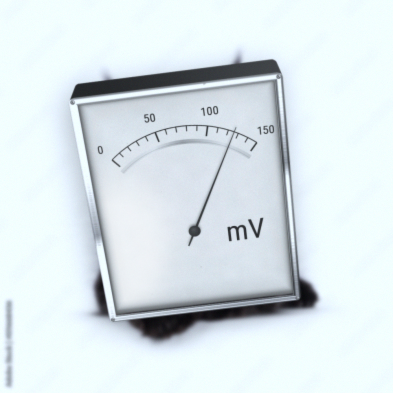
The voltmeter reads 125 mV
